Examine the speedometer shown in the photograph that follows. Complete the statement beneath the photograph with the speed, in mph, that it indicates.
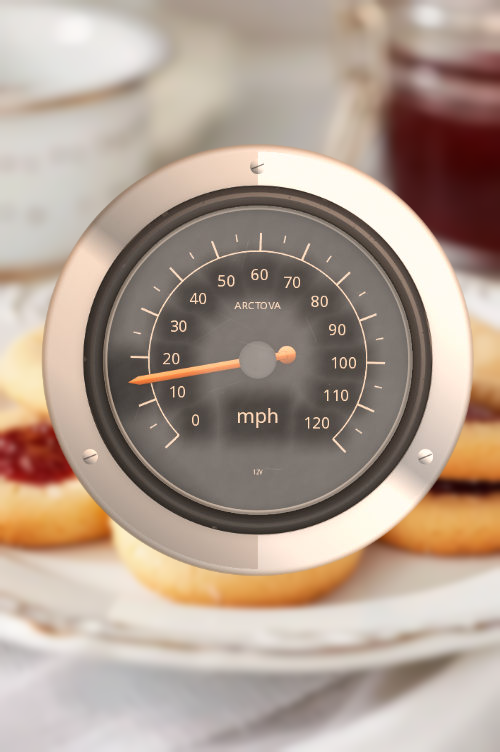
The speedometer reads 15 mph
